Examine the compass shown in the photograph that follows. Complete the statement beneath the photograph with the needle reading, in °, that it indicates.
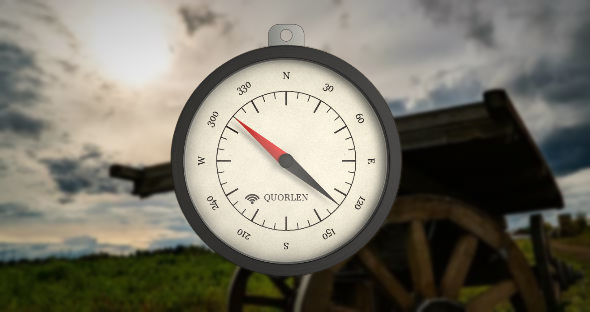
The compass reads 310 °
